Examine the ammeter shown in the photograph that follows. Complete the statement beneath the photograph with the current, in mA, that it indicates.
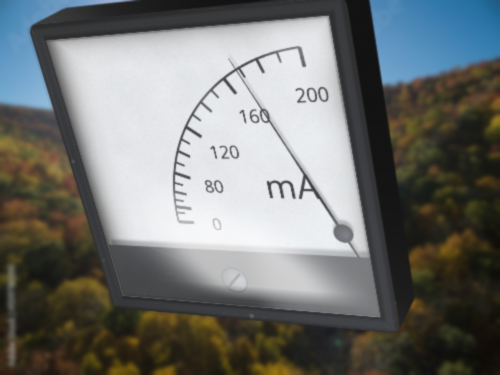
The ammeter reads 170 mA
